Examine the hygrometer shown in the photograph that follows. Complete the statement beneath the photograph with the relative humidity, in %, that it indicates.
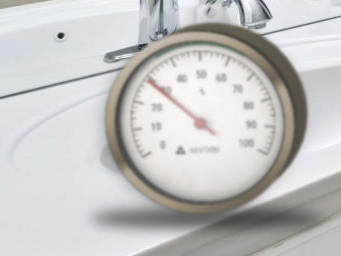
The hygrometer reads 30 %
